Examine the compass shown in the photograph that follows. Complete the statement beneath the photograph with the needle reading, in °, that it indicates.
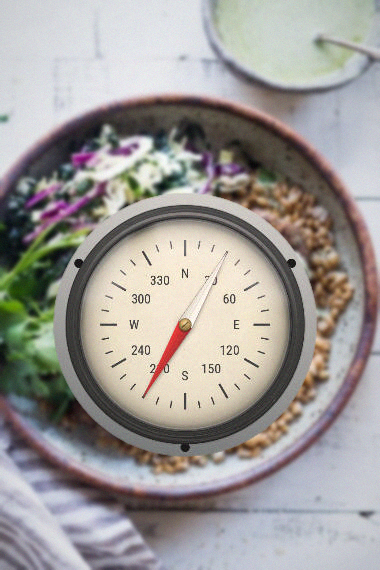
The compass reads 210 °
